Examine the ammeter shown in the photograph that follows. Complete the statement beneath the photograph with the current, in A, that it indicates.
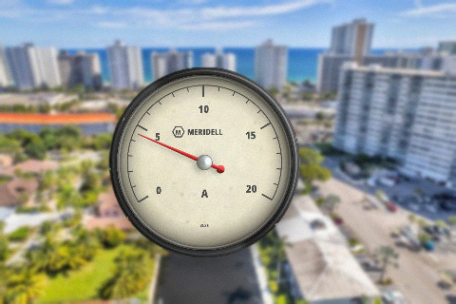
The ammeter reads 4.5 A
